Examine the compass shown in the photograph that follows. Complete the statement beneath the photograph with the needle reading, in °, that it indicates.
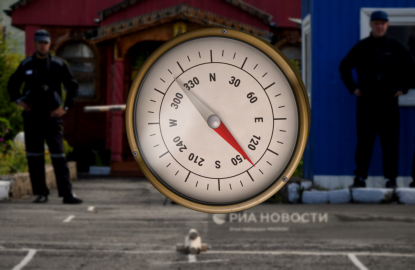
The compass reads 140 °
